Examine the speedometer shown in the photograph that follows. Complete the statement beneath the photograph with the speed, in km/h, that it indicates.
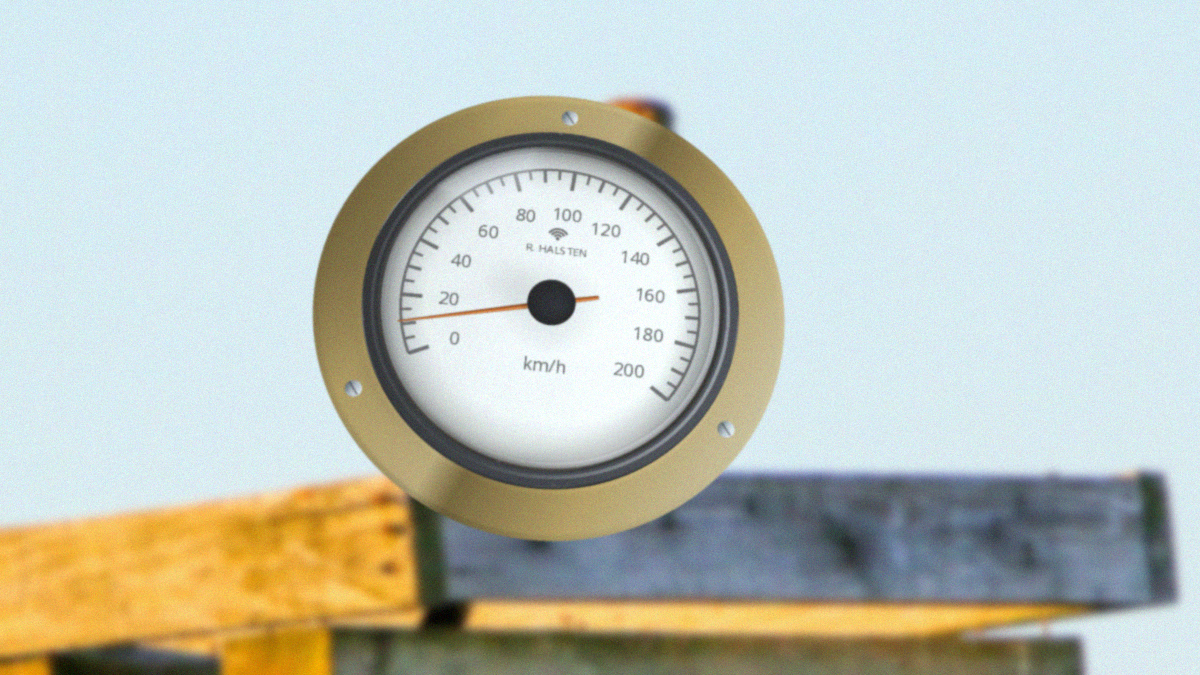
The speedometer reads 10 km/h
